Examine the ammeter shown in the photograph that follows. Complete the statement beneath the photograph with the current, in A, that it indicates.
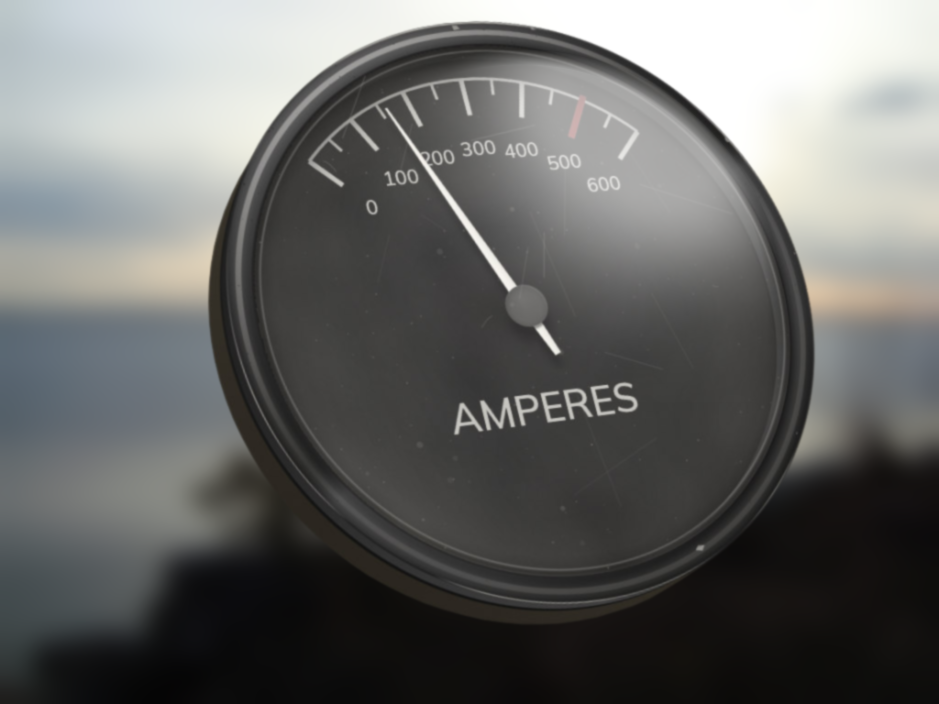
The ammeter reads 150 A
